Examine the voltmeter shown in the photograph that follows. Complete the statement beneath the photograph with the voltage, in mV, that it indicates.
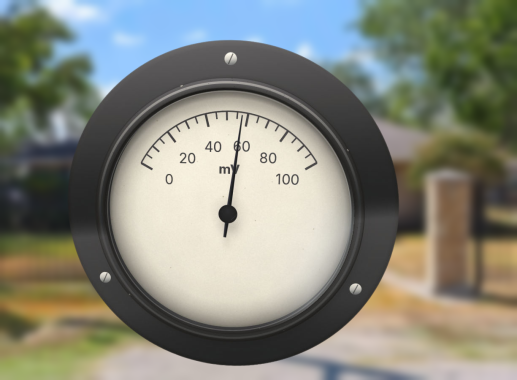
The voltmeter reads 57.5 mV
